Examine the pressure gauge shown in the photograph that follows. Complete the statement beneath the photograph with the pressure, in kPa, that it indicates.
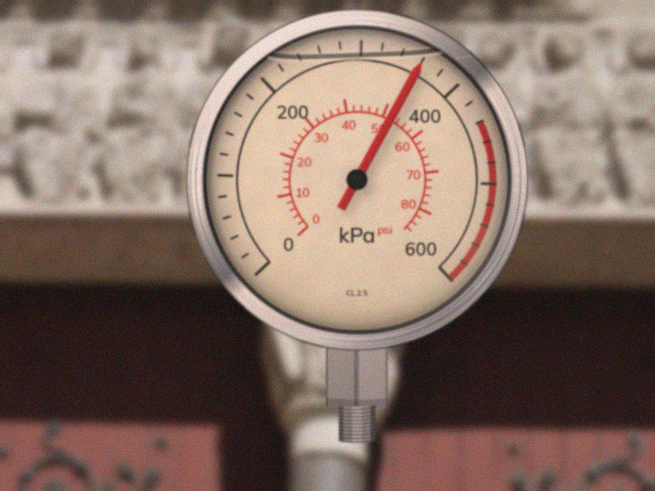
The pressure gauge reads 360 kPa
